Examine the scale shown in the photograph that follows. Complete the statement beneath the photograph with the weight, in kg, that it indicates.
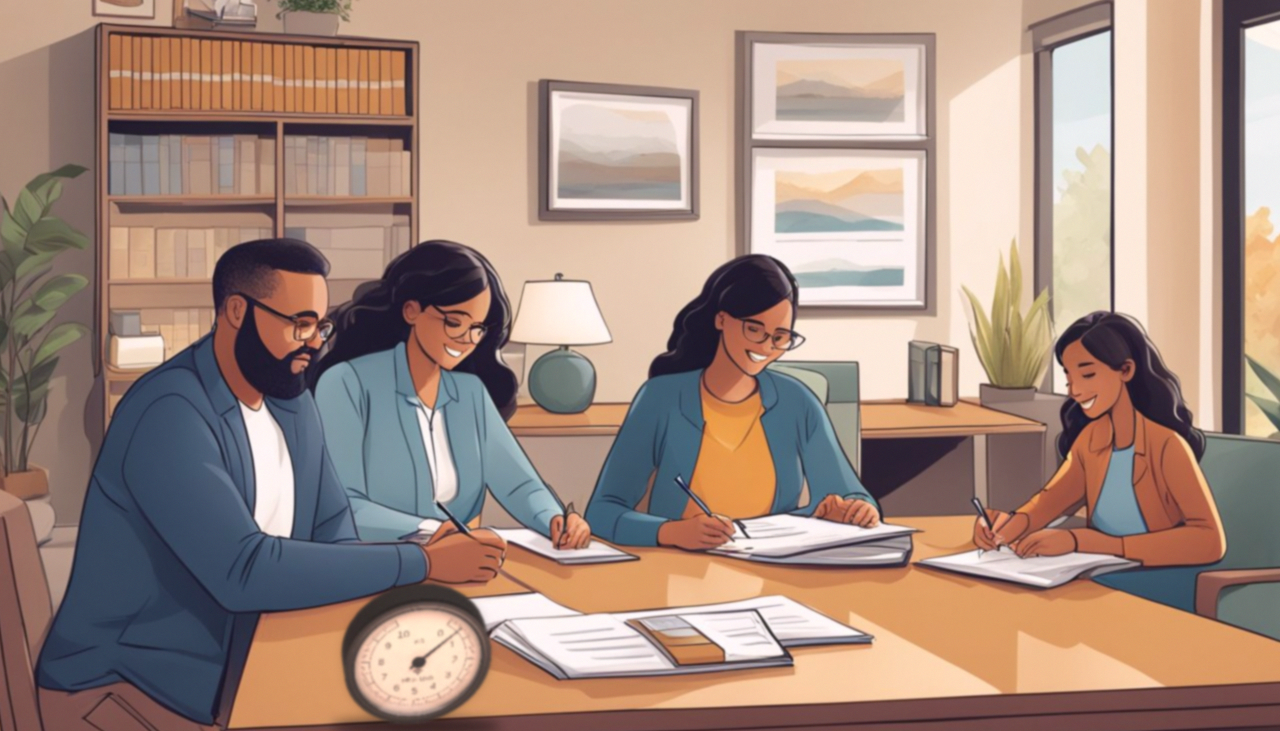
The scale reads 0.5 kg
